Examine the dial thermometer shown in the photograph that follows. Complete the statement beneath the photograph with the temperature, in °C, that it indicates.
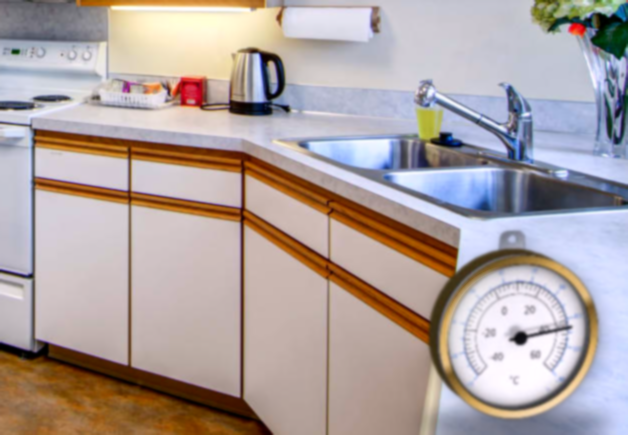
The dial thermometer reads 40 °C
